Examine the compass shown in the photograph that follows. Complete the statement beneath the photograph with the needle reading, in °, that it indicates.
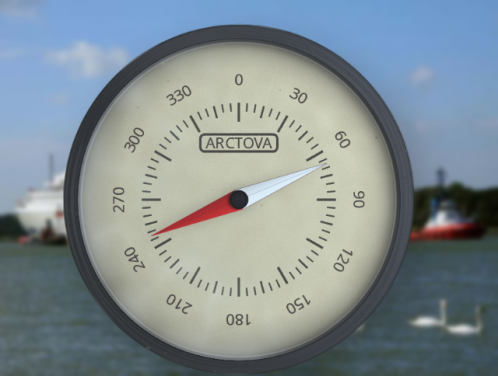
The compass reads 247.5 °
